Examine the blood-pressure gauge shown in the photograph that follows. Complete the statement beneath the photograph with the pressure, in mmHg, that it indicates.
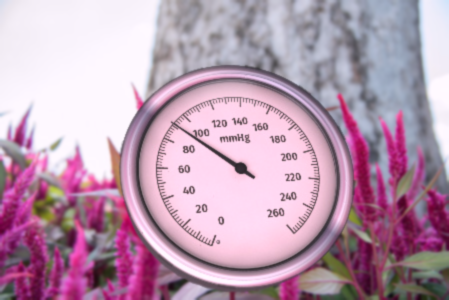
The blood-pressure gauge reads 90 mmHg
